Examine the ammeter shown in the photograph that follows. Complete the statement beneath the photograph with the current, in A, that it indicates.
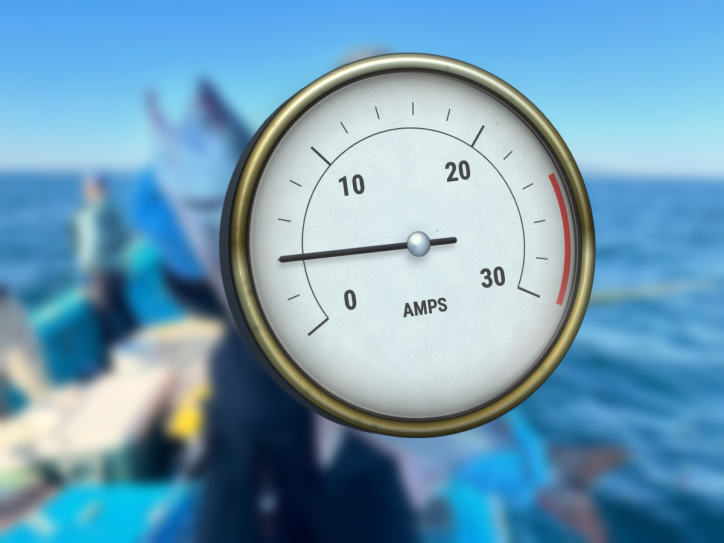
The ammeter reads 4 A
